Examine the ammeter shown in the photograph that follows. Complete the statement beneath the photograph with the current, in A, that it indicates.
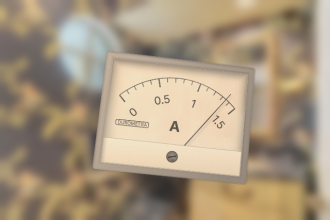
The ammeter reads 1.35 A
